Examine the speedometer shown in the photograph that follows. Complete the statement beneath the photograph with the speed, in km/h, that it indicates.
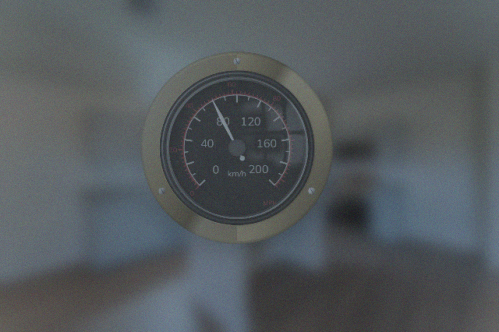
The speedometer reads 80 km/h
